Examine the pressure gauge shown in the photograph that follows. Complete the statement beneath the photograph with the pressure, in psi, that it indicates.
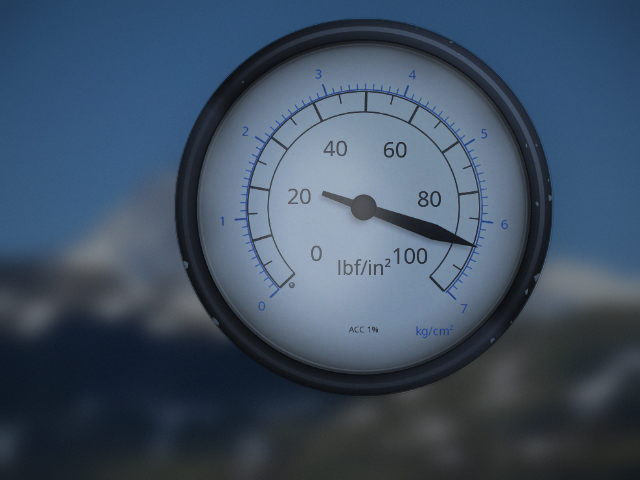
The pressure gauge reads 90 psi
